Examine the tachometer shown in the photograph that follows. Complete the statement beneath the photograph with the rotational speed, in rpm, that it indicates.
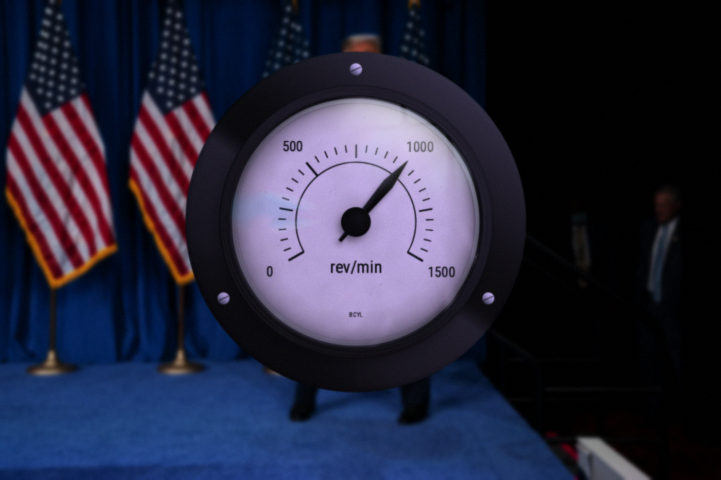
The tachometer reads 1000 rpm
